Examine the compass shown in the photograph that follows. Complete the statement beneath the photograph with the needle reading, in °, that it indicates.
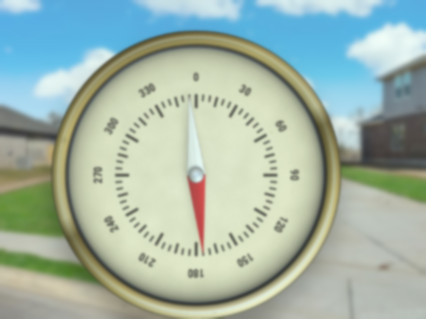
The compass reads 175 °
